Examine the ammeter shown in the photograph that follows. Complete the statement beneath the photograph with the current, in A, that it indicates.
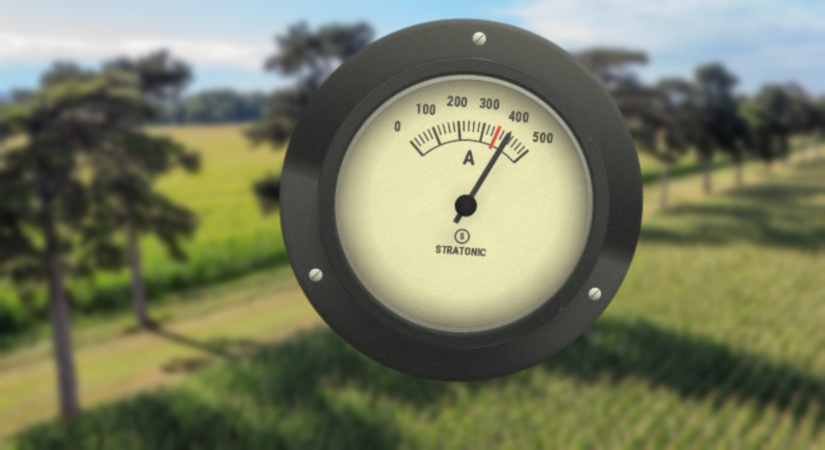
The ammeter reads 400 A
